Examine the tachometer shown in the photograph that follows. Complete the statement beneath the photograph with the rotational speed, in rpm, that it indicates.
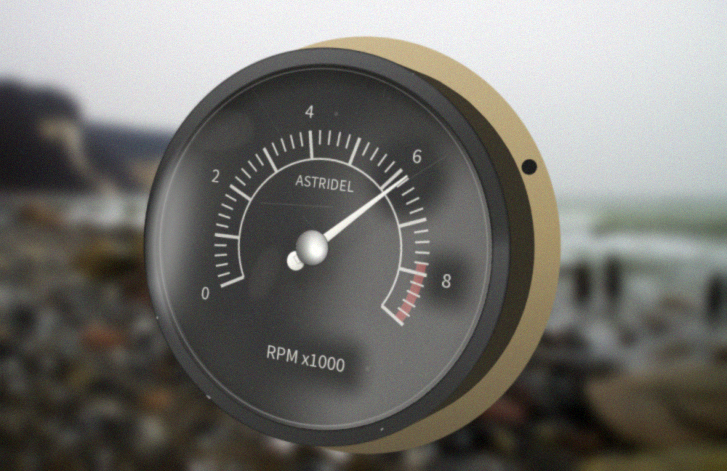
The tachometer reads 6200 rpm
